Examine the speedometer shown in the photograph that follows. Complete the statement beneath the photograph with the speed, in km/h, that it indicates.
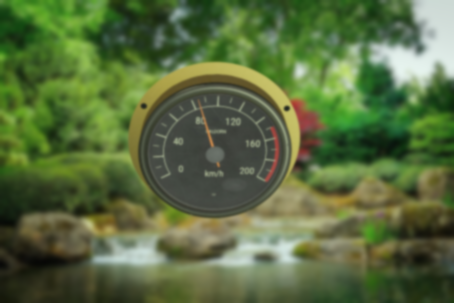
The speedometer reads 85 km/h
